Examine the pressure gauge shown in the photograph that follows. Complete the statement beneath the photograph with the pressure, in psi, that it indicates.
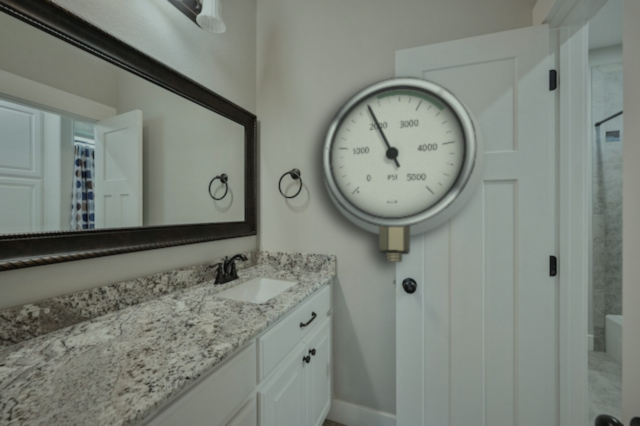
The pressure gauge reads 2000 psi
